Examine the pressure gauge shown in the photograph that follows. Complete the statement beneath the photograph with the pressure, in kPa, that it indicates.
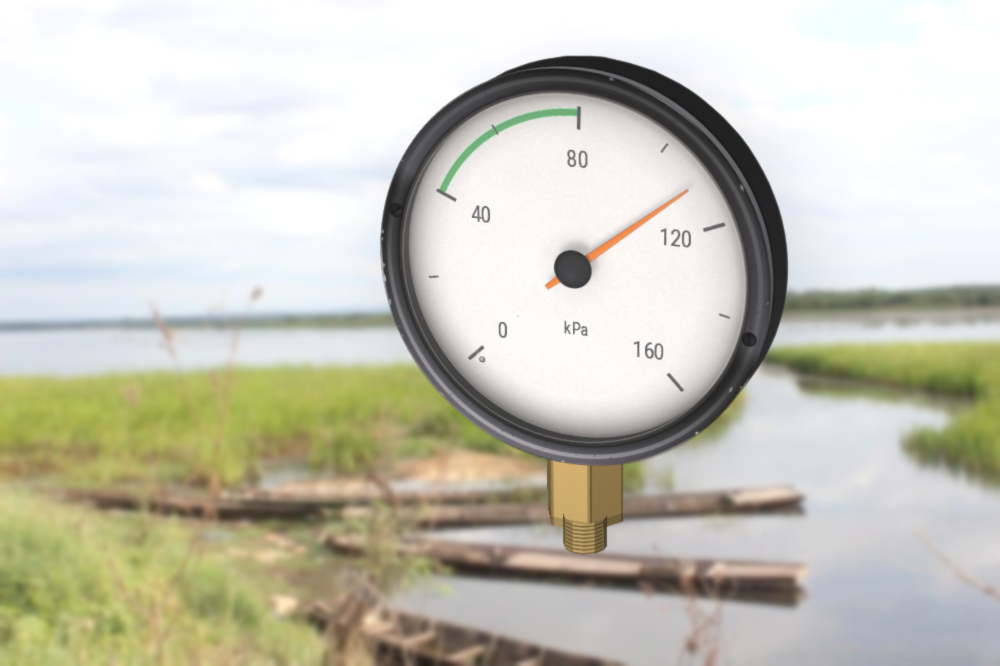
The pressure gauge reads 110 kPa
